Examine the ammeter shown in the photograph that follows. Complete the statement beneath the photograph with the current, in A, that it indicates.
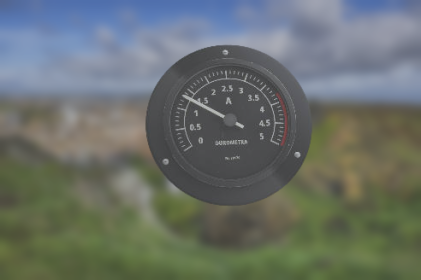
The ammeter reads 1.3 A
